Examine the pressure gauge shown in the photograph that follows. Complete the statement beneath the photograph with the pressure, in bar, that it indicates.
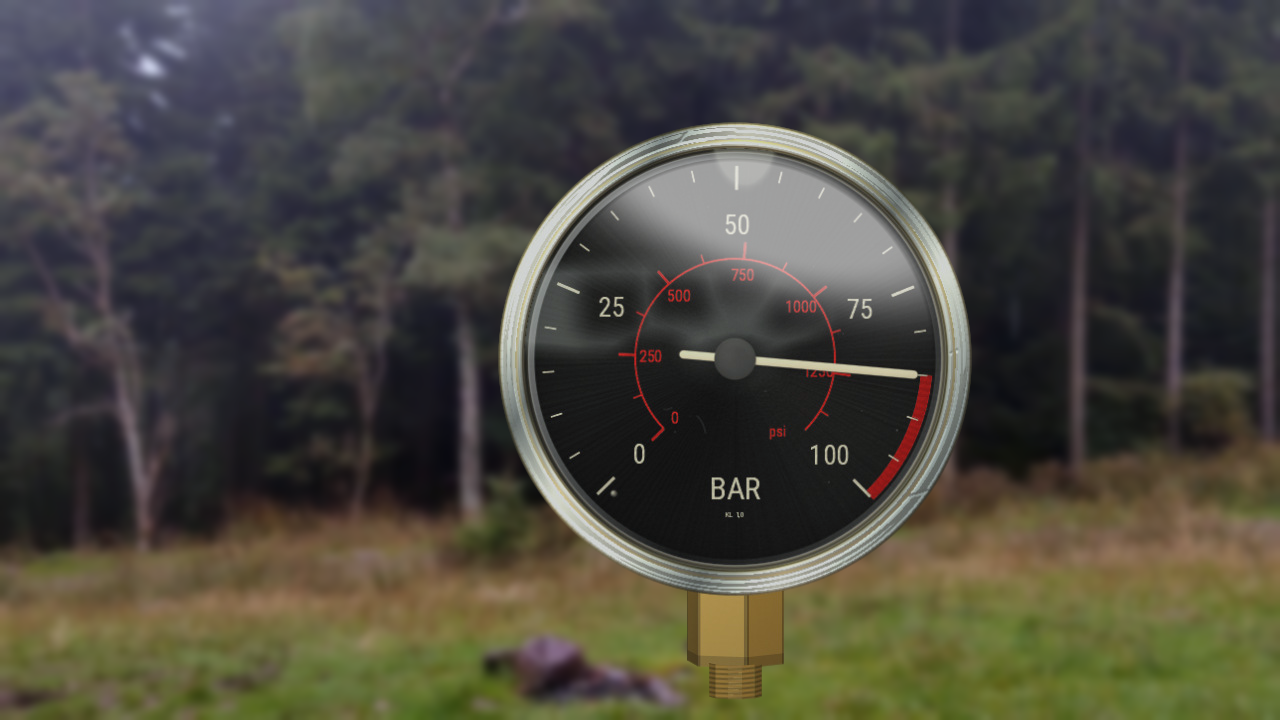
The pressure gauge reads 85 bar
